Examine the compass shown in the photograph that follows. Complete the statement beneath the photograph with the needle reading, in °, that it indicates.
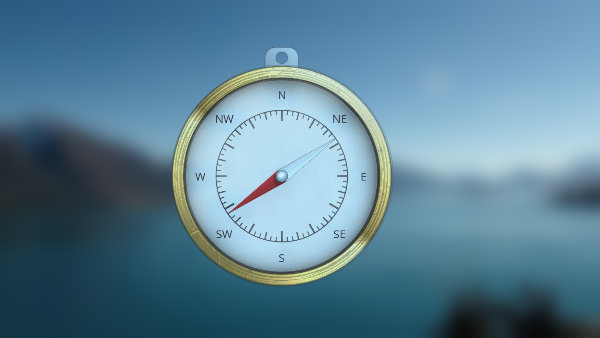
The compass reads 235 °
